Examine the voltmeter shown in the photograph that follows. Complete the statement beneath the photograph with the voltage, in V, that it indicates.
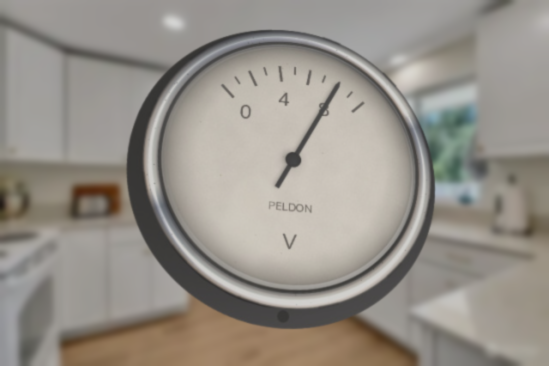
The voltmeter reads 8 V
